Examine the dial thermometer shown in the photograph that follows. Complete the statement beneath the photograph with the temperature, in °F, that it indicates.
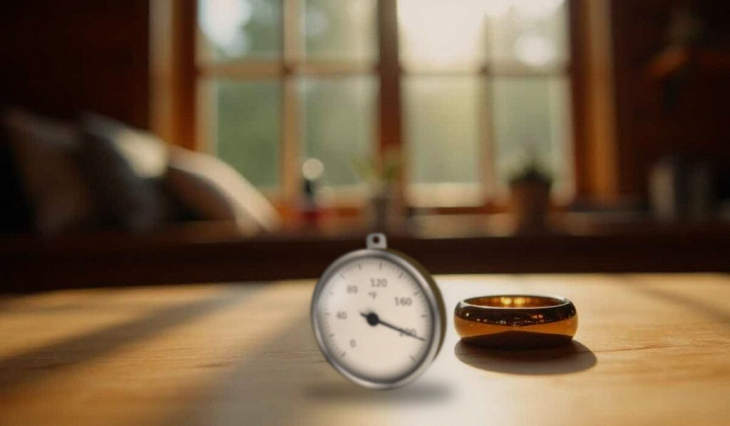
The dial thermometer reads 200 °F
